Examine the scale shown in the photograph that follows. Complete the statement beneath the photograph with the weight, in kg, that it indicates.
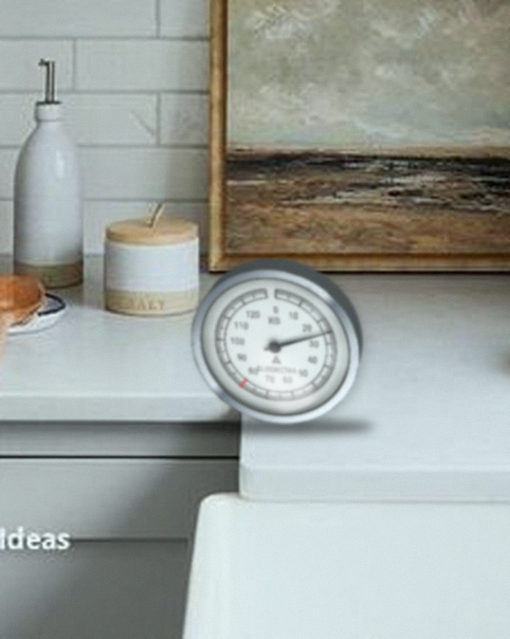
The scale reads 25 kg
